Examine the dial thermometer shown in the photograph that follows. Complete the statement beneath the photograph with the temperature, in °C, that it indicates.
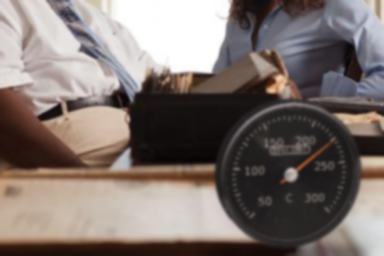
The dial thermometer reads 225 °C
